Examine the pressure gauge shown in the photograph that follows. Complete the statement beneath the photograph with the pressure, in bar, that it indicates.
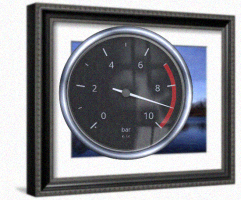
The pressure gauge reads 9 bar
